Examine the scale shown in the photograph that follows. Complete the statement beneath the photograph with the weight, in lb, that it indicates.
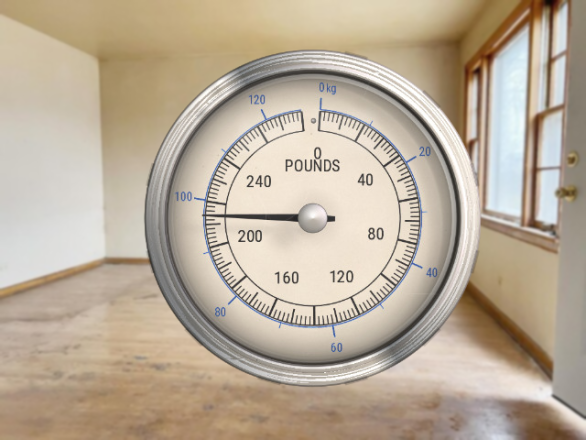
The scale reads 214 lb
